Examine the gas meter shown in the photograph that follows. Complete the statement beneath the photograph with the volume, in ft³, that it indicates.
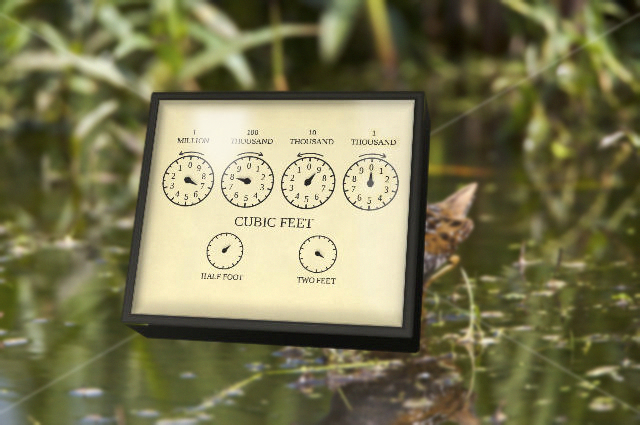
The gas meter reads 679000 ft³
